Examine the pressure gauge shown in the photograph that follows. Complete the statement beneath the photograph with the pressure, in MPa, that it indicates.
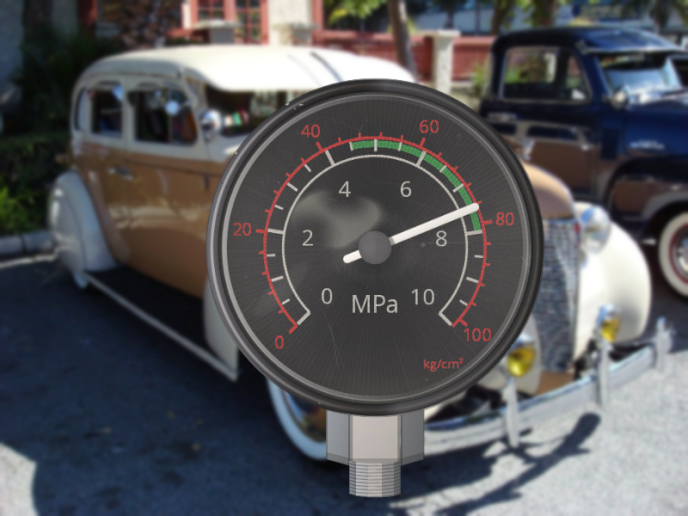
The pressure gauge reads 7.5 MPa
